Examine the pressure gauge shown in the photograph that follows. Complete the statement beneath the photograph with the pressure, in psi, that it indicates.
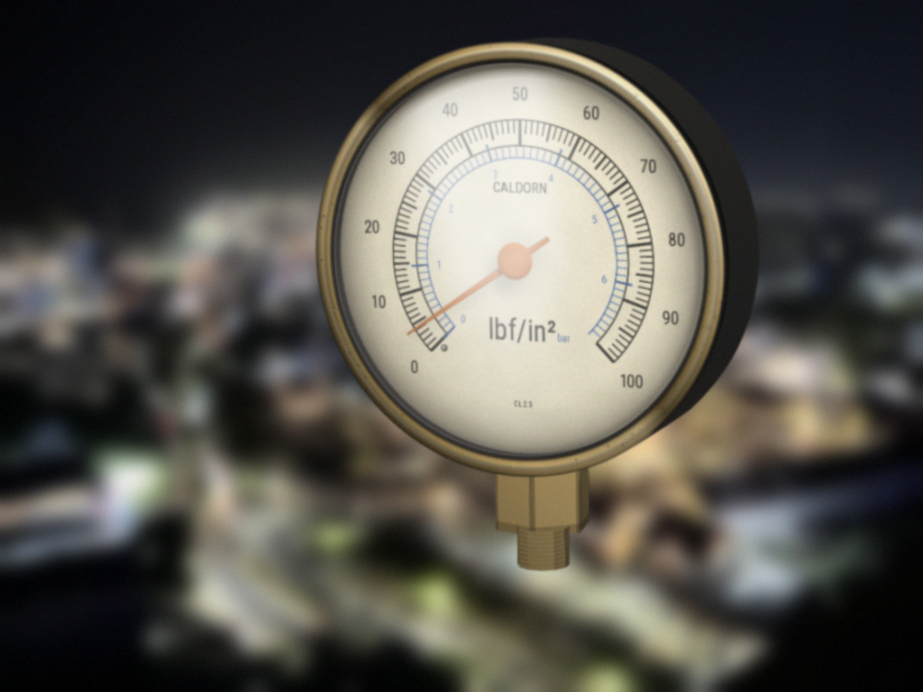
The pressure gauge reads 4 psi
